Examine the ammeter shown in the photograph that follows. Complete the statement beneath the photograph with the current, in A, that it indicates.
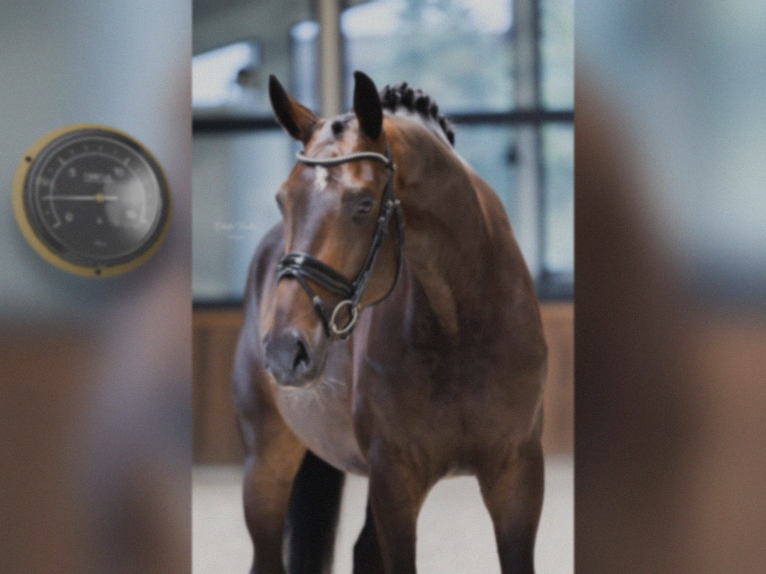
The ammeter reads 2 A
